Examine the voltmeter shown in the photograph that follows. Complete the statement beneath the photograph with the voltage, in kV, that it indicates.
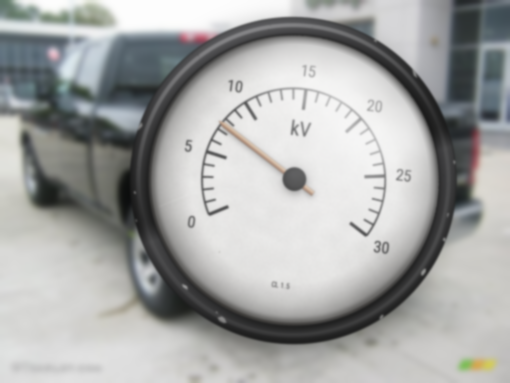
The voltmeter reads 7.5 kV
